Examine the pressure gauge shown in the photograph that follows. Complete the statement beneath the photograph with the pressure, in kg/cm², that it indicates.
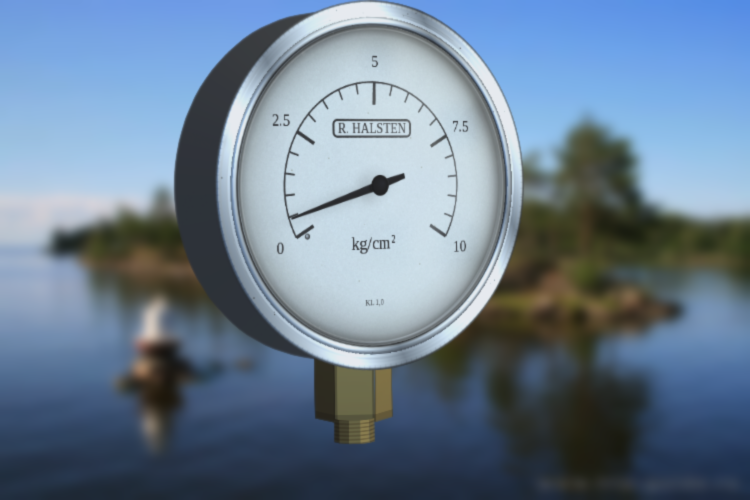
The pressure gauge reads 0.5 kg/cm²
